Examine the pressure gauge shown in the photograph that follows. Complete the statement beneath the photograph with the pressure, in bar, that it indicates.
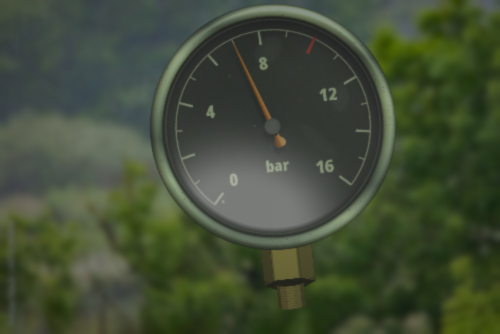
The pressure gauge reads 7 bar
